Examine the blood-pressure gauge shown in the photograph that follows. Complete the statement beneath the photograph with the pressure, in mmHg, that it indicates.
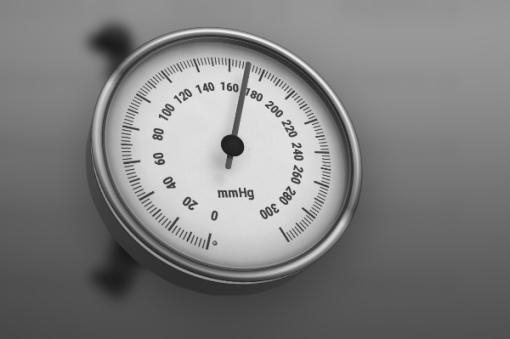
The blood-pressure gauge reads 170 mmHg
